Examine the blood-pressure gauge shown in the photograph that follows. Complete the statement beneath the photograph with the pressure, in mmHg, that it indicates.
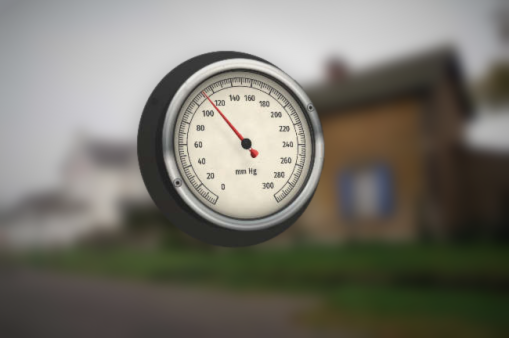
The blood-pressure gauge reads 110 mmHg
